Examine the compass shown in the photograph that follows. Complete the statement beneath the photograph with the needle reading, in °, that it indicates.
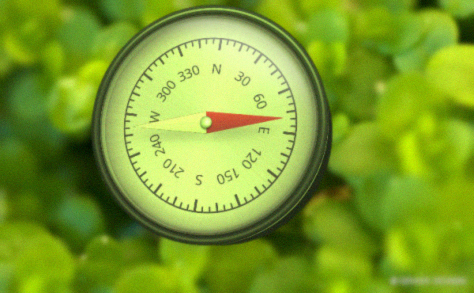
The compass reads 80 °
